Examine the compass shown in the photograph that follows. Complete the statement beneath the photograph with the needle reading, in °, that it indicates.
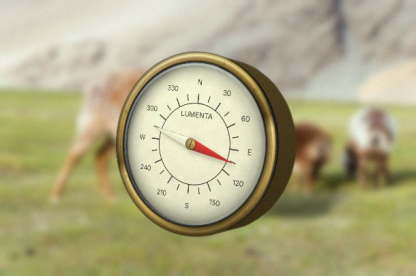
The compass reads 105 °
